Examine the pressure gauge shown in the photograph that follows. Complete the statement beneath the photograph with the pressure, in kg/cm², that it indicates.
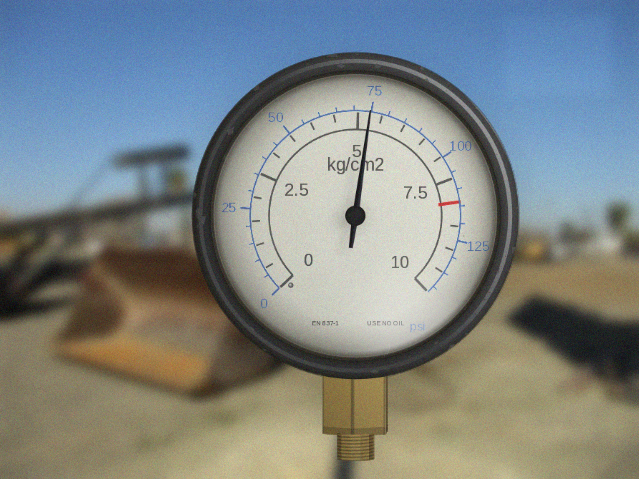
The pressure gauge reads 5.25 kg/cm²
